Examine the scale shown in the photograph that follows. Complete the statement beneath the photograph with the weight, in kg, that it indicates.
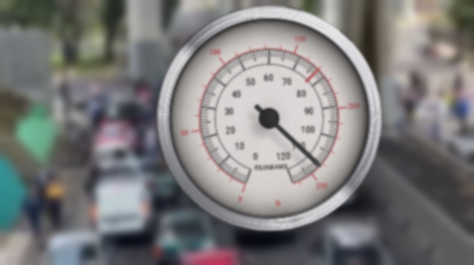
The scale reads 110 kg
